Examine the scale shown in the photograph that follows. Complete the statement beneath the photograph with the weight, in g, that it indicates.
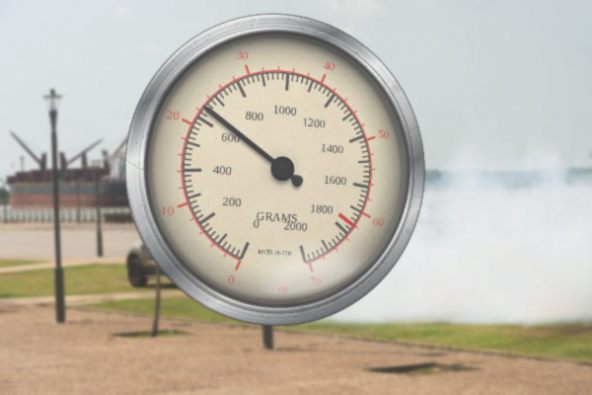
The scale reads 640 g
